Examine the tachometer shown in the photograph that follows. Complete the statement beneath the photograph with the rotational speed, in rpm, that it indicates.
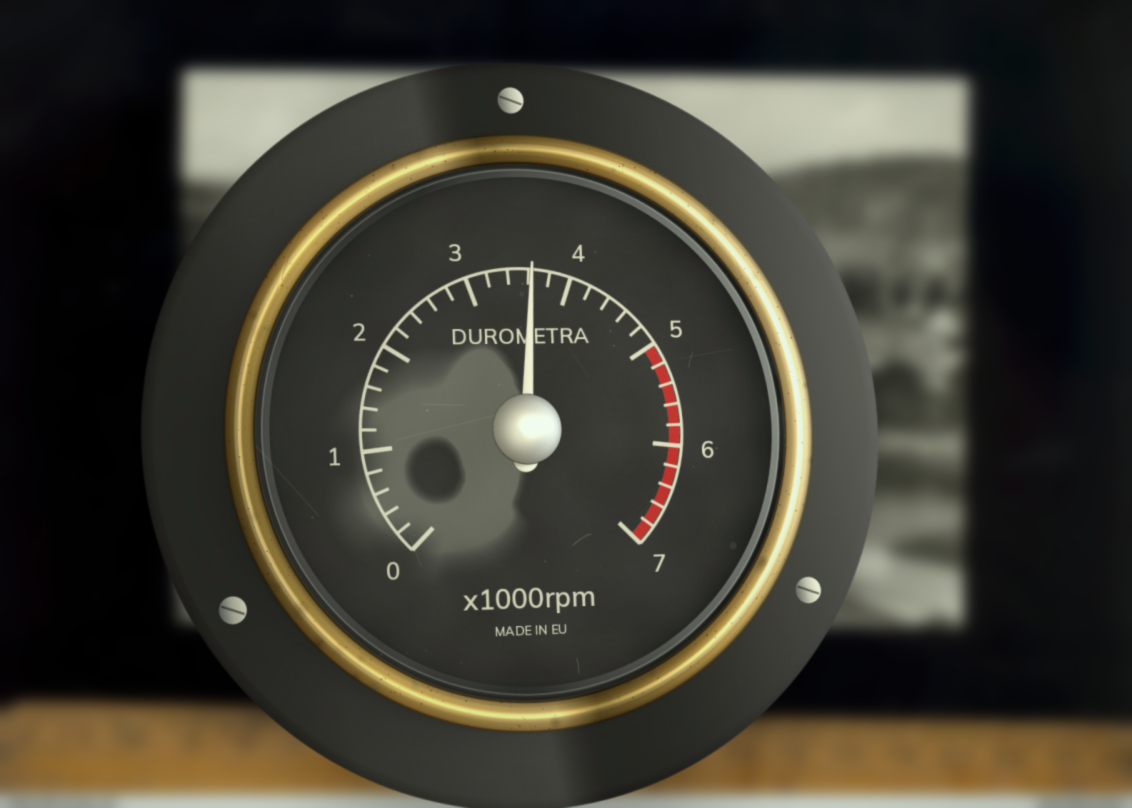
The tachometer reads 3600 rpm
